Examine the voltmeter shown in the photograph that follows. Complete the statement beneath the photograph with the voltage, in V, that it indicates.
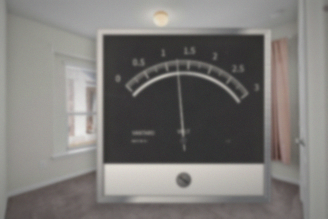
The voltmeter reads 1.25 V
